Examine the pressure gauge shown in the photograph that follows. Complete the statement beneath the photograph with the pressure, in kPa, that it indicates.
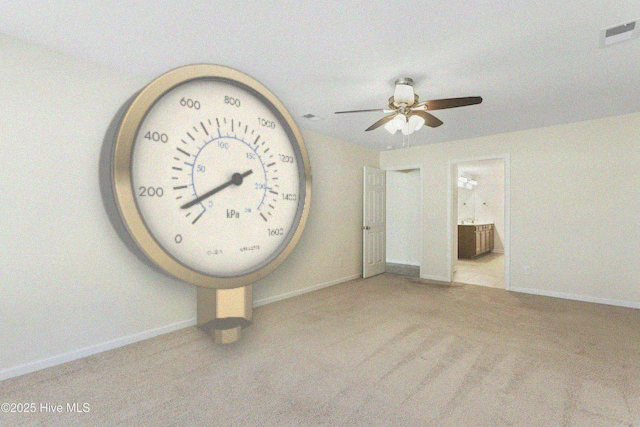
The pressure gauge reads 100 kPa
